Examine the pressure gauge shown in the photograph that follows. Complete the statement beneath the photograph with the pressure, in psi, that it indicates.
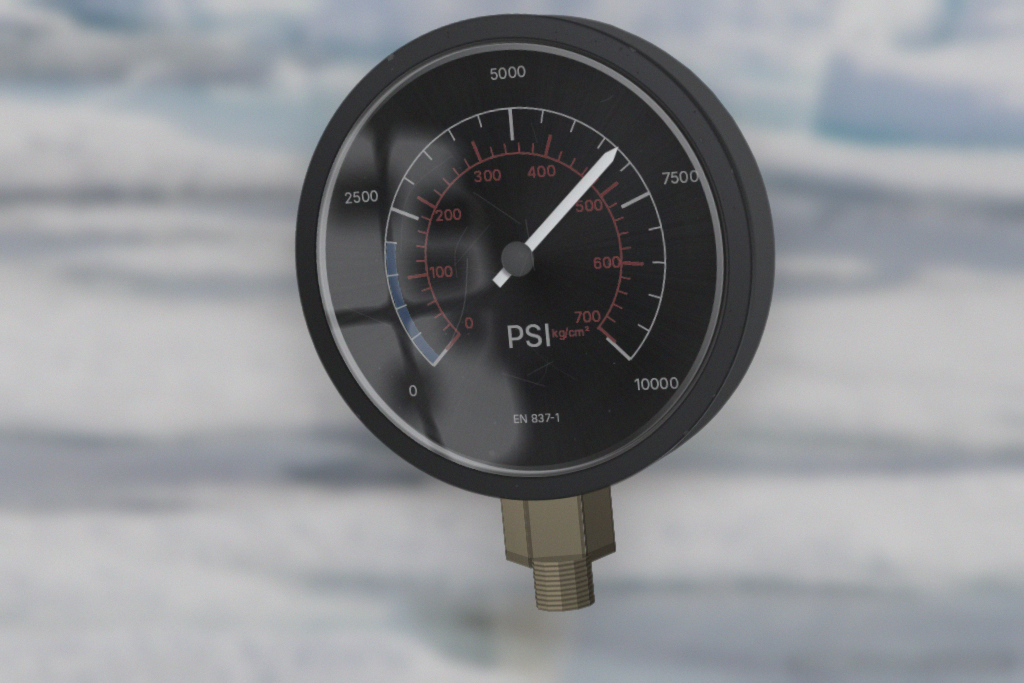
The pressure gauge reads 6750 psi
